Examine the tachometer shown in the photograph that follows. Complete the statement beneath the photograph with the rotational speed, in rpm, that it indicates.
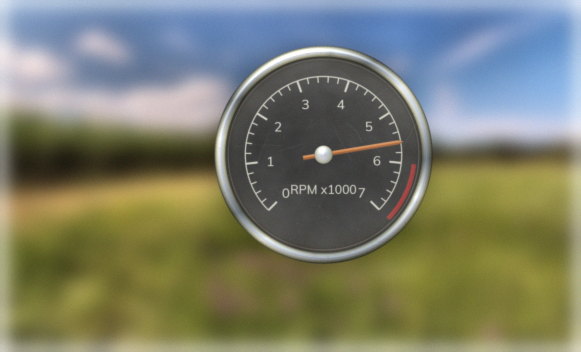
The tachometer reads 5600 rpm
